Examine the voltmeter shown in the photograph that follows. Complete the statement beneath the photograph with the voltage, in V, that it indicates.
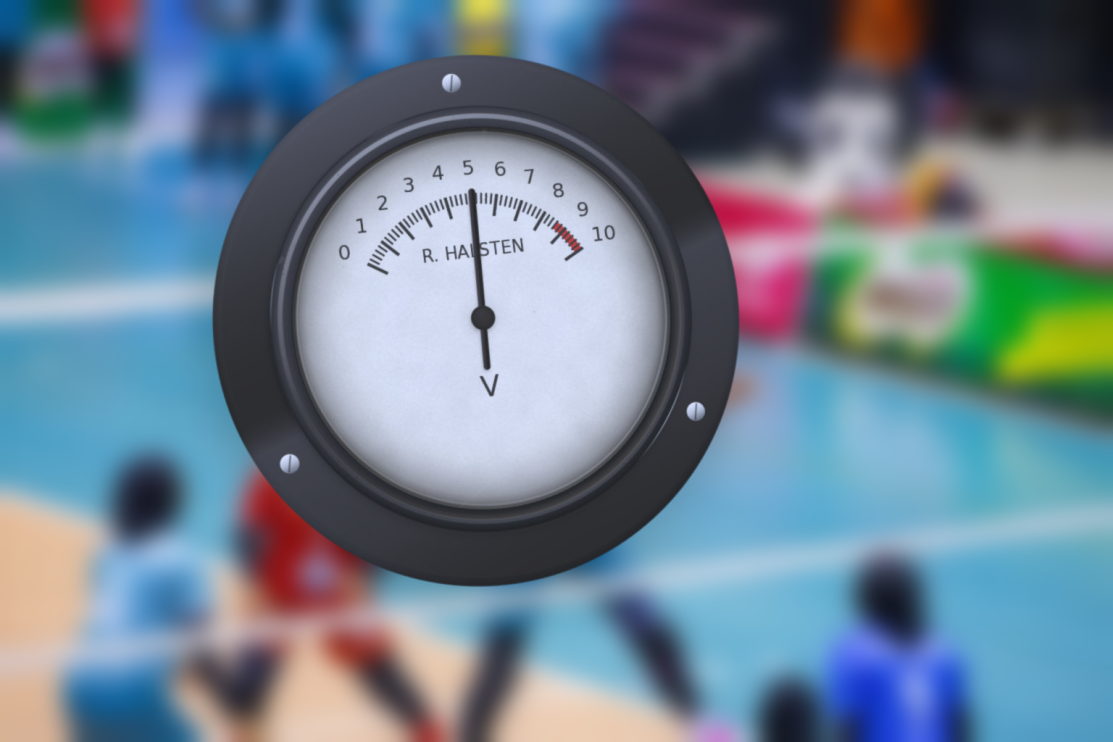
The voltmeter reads 5 V
